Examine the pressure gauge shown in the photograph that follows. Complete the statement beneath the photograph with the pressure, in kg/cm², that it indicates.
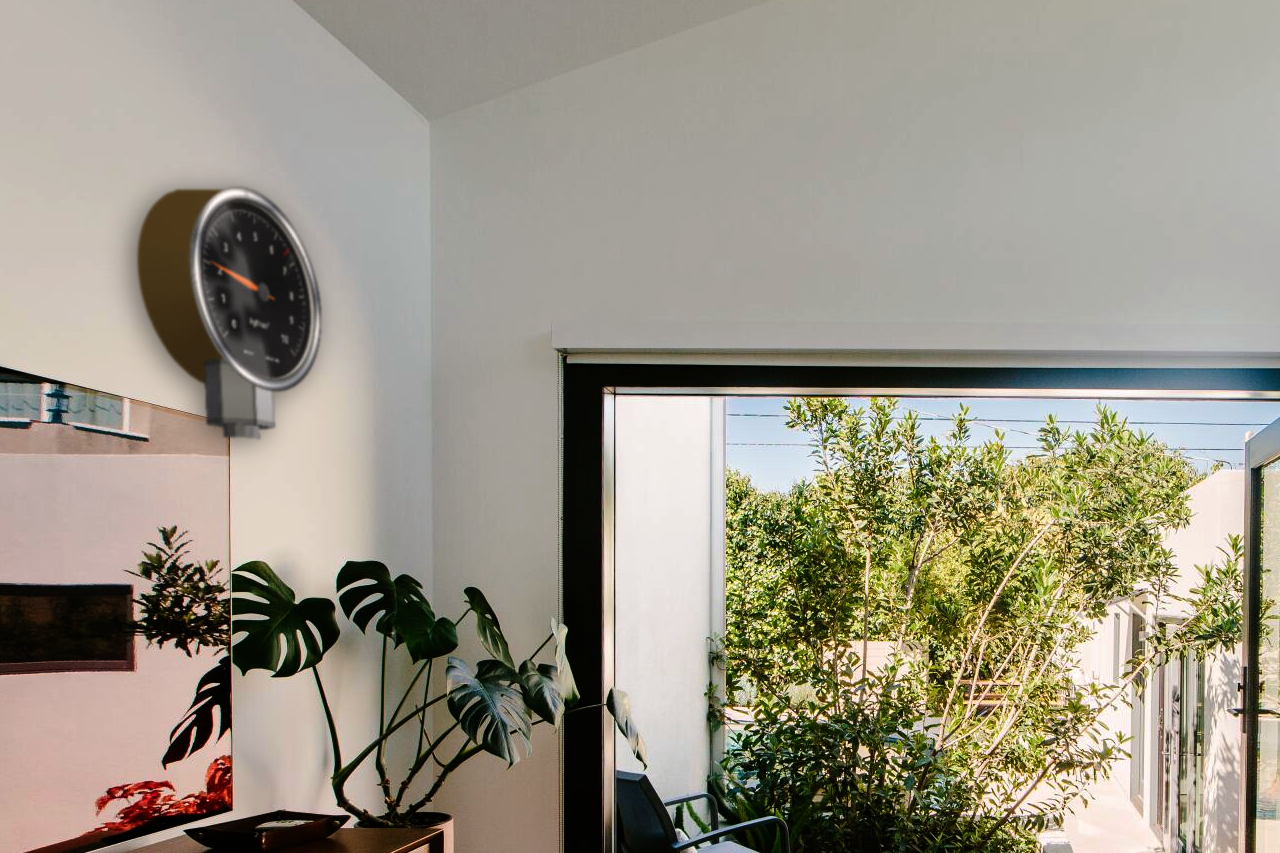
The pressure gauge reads 2 kg/cm²
